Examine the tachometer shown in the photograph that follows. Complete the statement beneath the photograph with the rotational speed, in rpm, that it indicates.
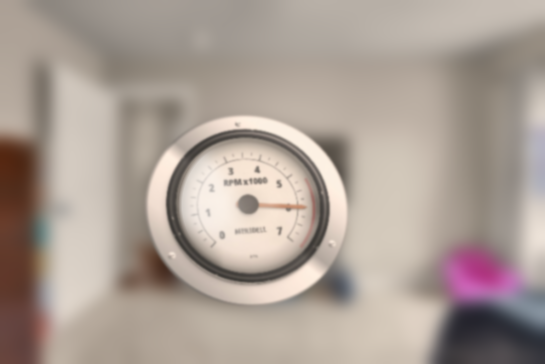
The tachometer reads 6000 rpm
